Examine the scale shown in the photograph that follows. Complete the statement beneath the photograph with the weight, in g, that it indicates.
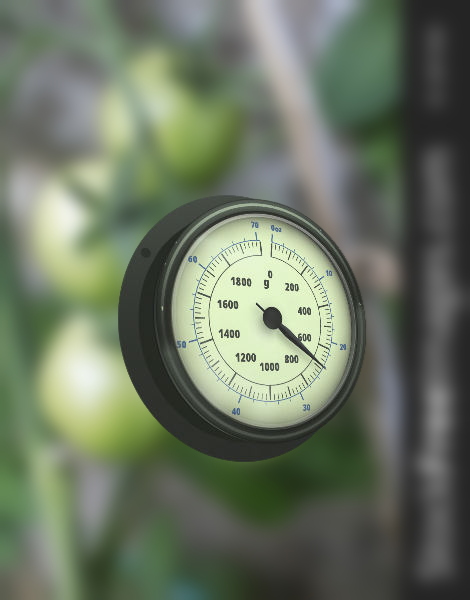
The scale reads 700 g
